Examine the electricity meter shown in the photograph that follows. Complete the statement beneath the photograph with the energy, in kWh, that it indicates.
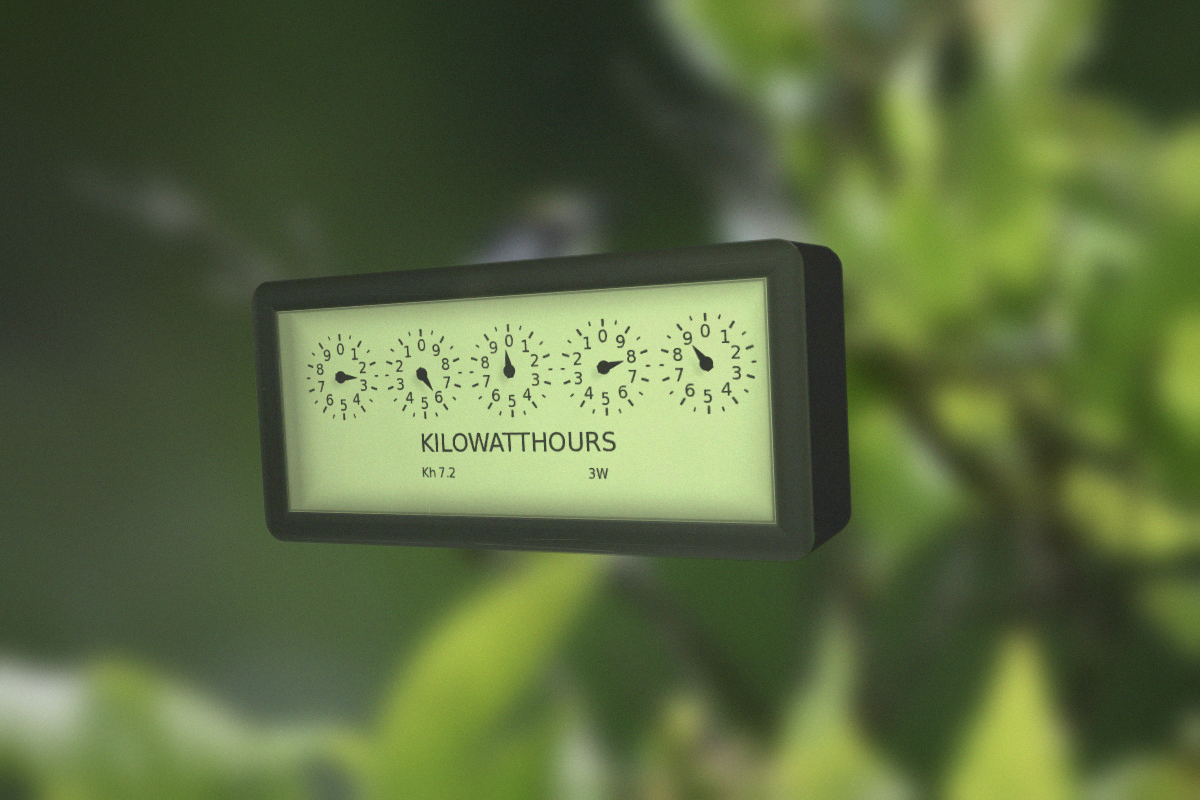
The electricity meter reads 25979 kWh
